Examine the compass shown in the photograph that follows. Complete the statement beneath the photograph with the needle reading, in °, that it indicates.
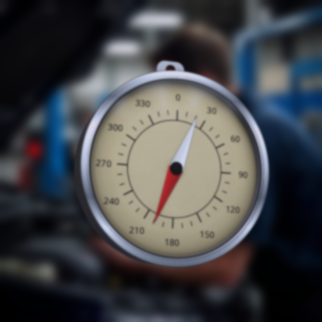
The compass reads 200 °
